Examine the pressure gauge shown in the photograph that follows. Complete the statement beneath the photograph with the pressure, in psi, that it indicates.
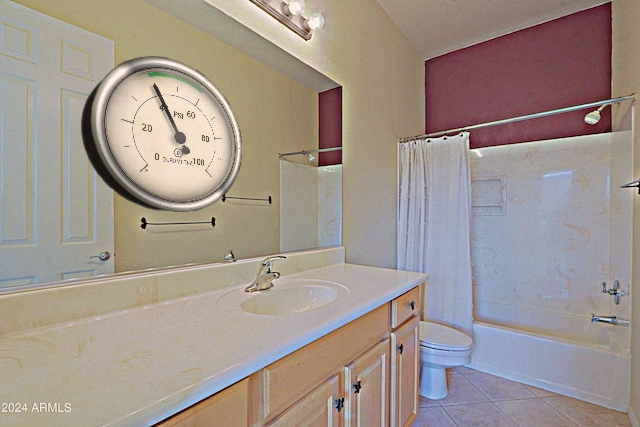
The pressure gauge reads 40 psi
